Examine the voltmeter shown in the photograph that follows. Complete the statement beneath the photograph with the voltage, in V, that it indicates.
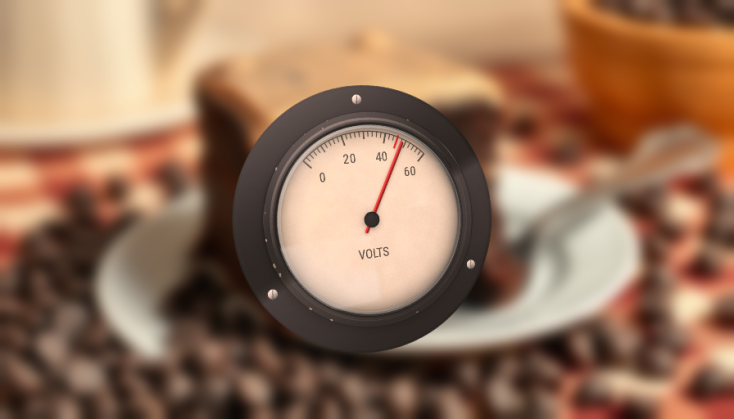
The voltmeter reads 48 V
